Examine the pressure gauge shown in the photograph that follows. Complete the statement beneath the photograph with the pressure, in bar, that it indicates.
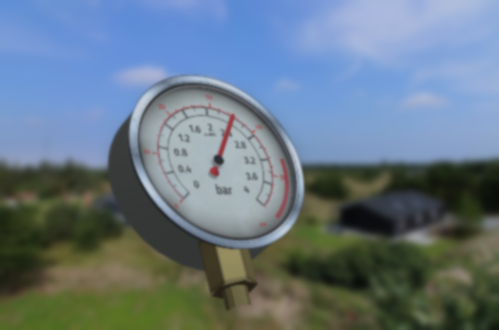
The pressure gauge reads 2.4 bar
